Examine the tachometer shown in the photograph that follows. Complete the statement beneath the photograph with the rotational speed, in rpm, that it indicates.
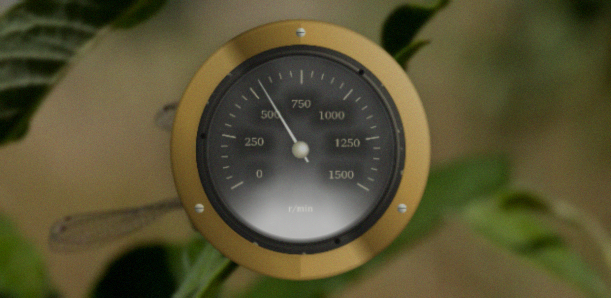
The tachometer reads 550 rpm
